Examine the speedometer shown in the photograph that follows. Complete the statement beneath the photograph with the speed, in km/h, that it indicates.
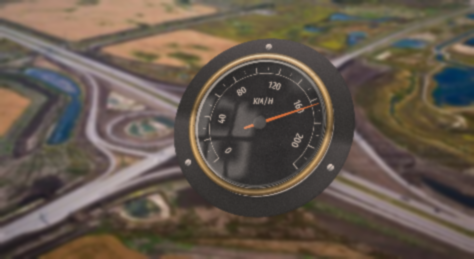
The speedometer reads 165 km/h
